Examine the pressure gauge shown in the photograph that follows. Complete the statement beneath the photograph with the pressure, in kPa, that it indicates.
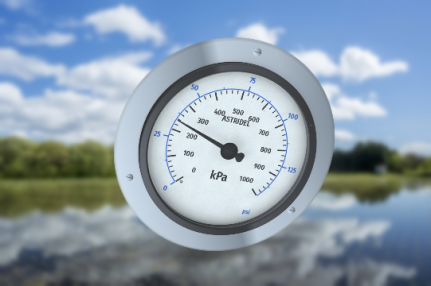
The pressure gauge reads 240 kPa
